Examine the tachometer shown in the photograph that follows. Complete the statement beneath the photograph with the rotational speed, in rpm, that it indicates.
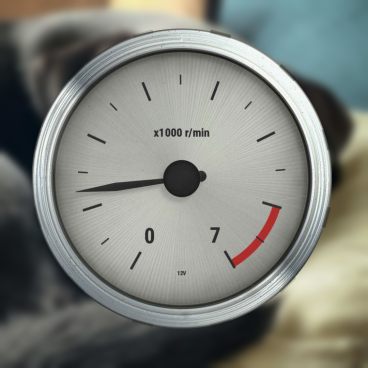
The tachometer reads 1250 rpm
